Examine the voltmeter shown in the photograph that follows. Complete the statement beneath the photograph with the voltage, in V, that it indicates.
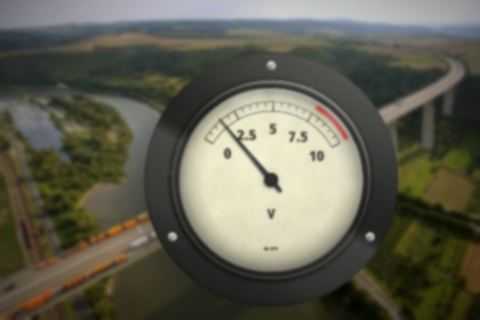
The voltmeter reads 1.5 V
